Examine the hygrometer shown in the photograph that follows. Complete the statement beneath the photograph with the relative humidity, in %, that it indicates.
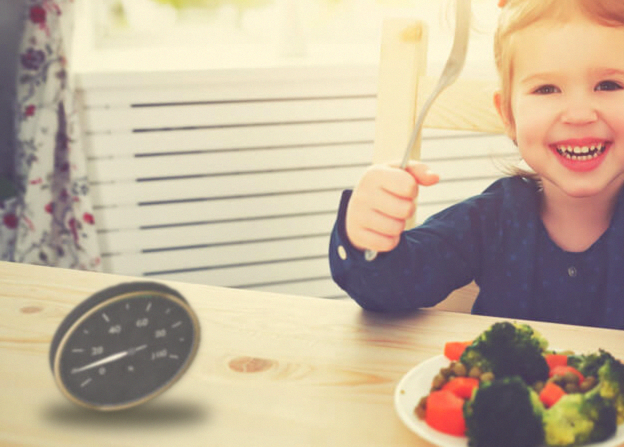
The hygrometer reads 10 %
